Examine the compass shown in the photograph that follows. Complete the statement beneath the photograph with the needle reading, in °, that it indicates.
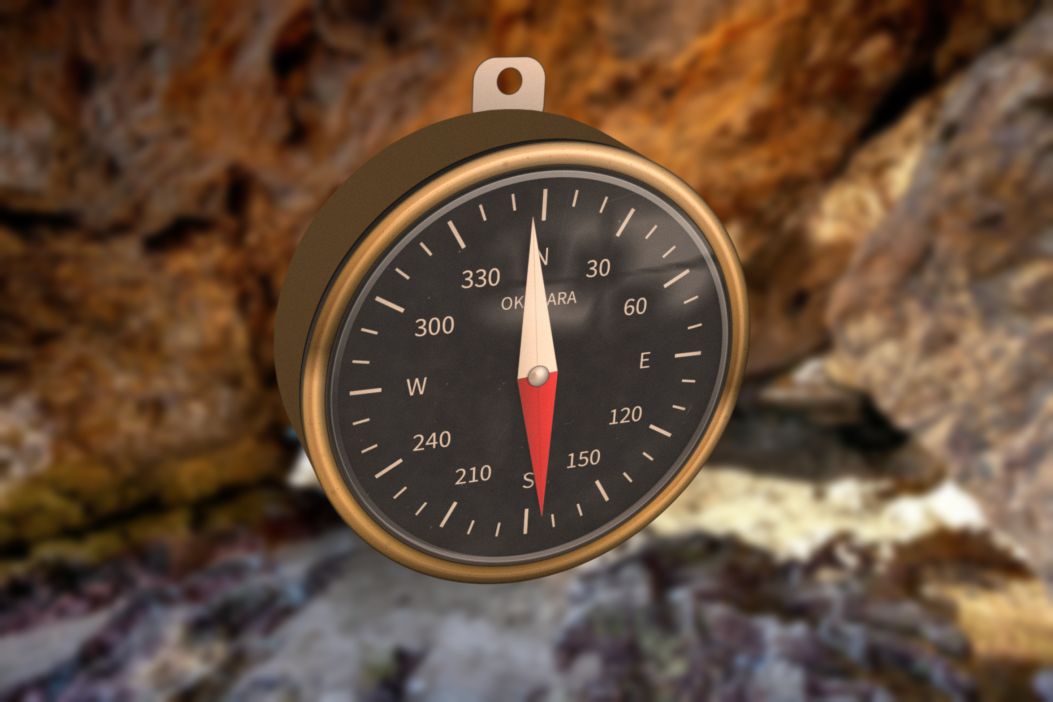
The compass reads 175 °
